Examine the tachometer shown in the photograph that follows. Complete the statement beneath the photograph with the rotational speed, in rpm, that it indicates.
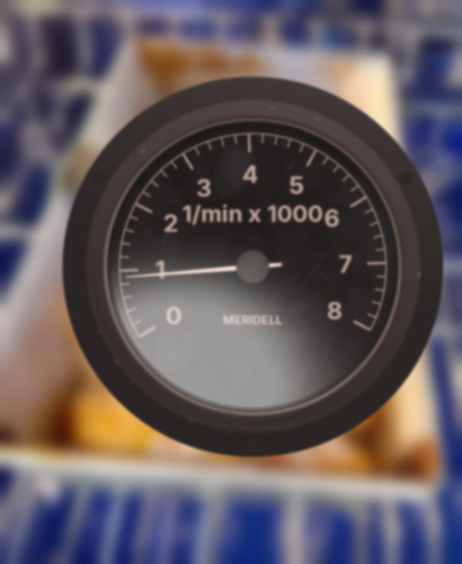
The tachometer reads 900 rpm
